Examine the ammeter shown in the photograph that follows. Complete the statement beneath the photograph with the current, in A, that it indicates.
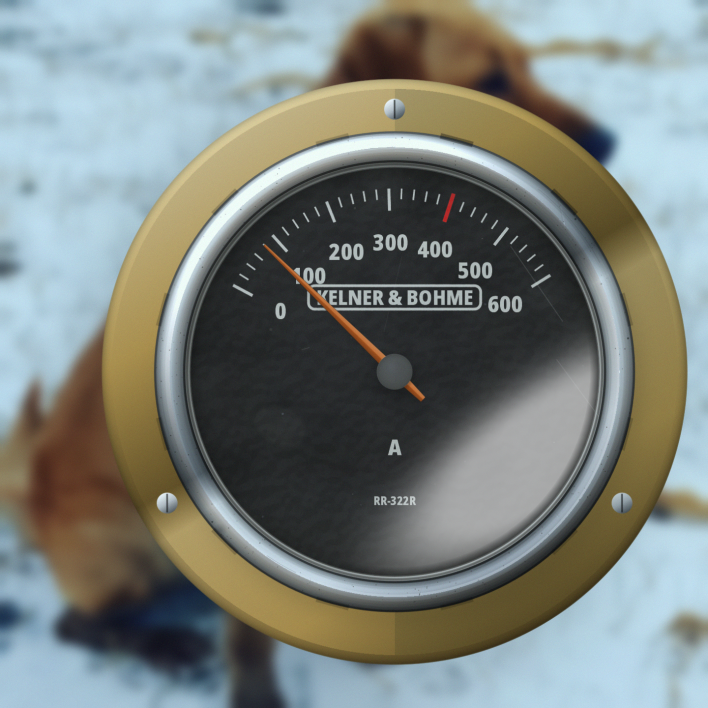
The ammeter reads 80 A
